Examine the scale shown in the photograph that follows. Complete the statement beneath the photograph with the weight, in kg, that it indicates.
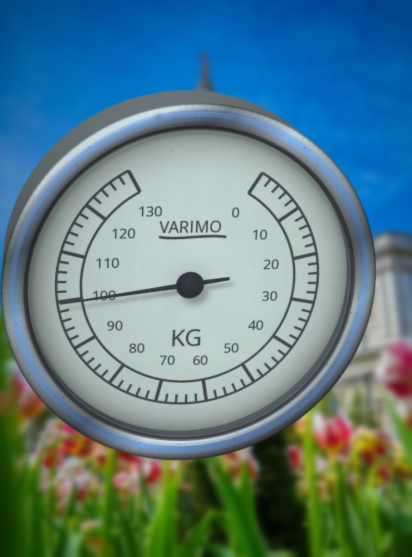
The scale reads 100 kg
